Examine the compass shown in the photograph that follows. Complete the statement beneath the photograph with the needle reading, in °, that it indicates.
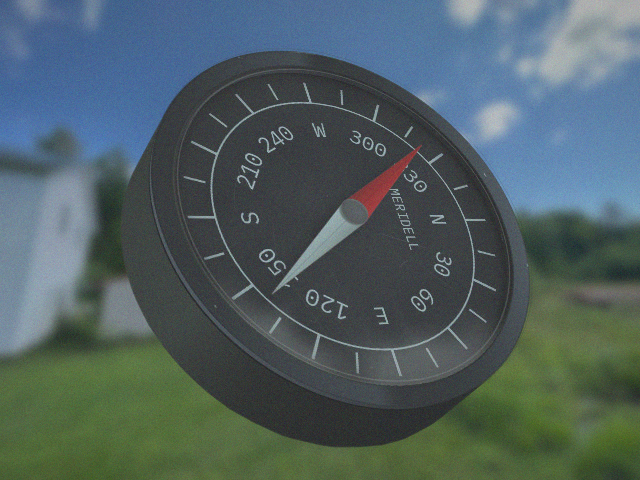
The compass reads 322.5 °
